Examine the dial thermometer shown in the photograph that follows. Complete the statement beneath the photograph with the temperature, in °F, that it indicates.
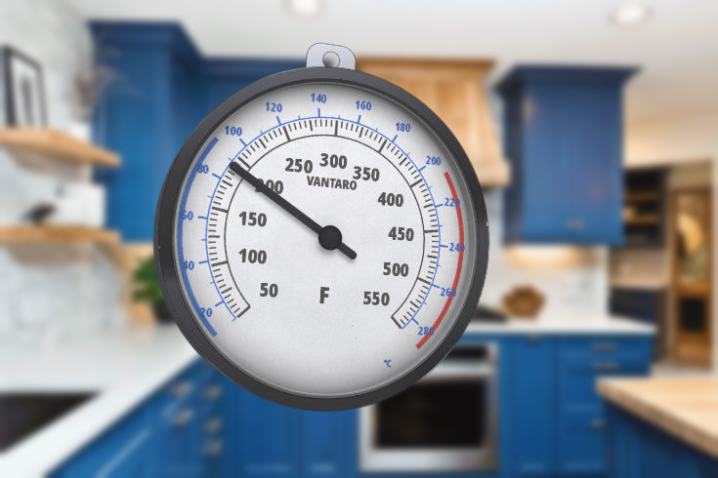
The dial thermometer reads 190 °F
